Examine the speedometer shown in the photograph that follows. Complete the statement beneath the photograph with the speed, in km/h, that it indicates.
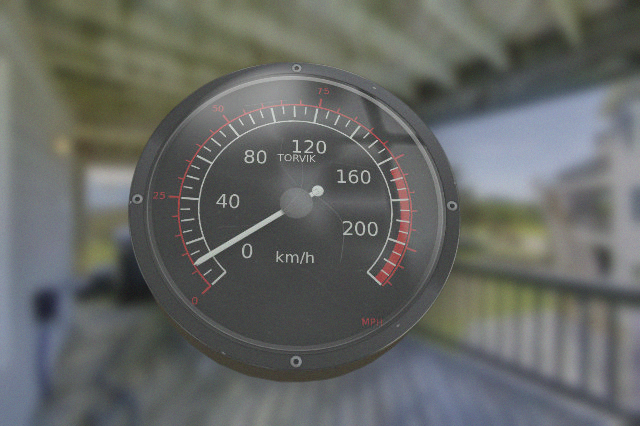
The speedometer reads 10 km/h
